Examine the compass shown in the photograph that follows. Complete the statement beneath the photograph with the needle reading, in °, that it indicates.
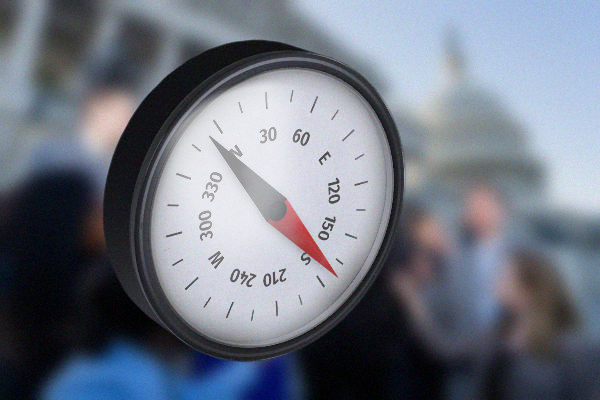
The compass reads 172.5 °
